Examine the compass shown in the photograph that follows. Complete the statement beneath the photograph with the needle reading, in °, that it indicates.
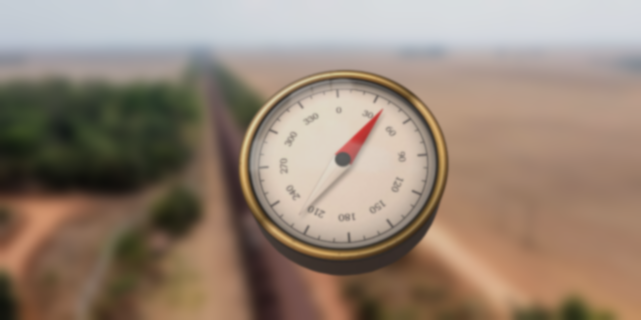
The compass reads 40 °
